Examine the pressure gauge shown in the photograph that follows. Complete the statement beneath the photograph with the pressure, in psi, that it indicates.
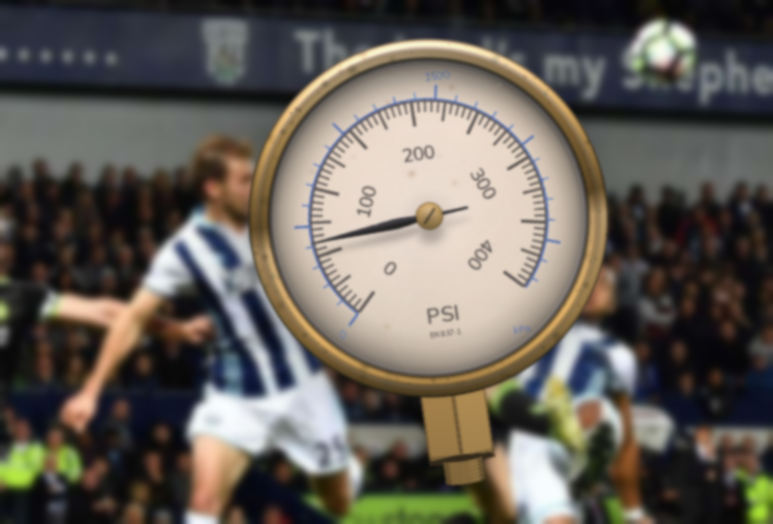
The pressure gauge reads 60 psi
